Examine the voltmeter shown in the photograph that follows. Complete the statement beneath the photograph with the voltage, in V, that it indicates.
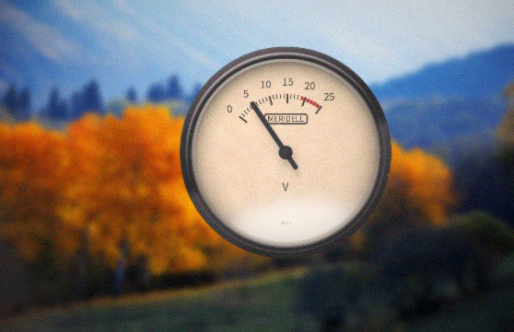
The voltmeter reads 5 V
